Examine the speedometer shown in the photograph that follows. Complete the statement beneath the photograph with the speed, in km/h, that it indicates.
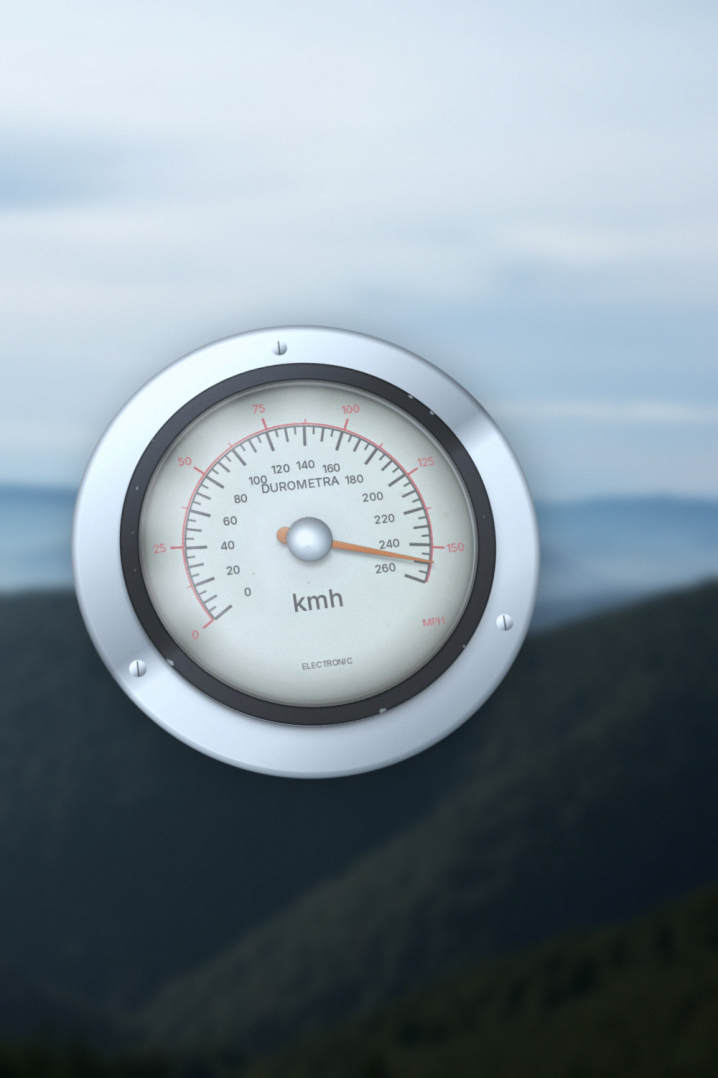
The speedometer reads 250 km/h
